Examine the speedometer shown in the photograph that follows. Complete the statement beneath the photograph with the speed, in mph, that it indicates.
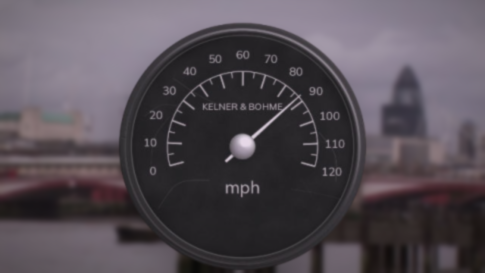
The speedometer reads 87.5 mph
